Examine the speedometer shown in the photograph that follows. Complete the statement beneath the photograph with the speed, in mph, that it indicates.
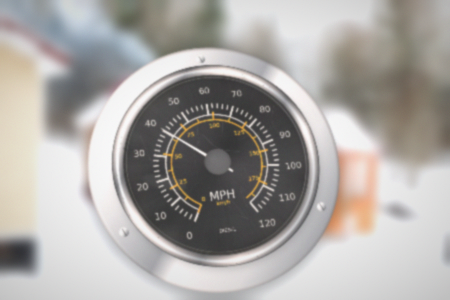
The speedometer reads 40 mph
